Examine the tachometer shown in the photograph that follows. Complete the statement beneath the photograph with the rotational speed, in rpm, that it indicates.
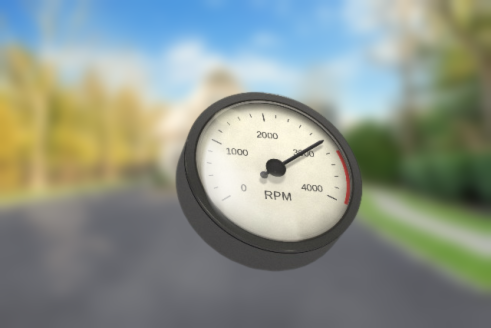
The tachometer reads 3000 rpm
